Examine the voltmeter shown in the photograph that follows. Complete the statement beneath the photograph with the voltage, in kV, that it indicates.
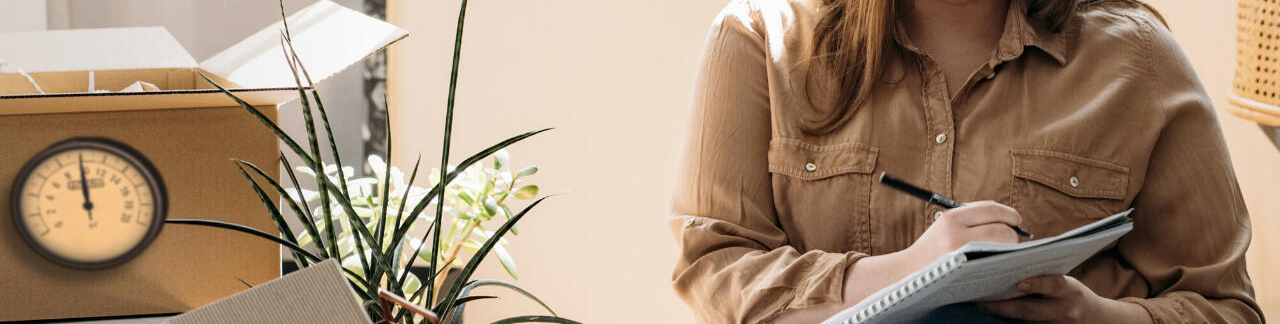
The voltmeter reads 10 kV
